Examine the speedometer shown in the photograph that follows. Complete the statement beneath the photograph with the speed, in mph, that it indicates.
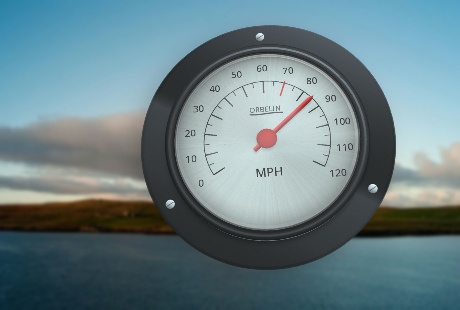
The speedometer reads 85 mph
